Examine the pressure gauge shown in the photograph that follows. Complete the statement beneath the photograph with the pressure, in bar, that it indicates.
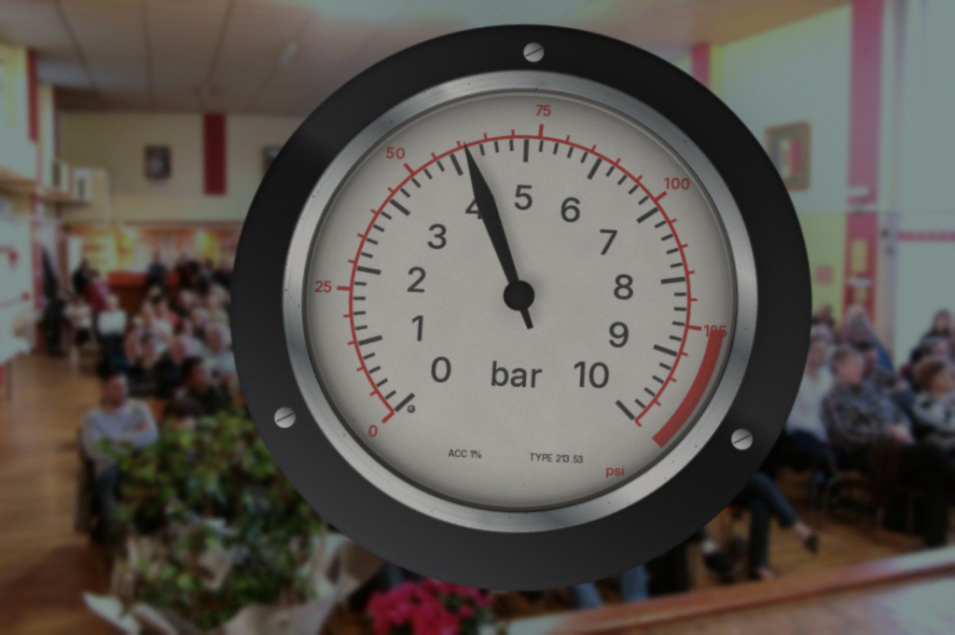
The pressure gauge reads 4.2 bar
